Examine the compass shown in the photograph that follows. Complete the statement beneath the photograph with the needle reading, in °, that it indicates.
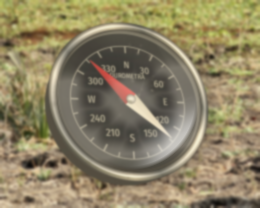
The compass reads 315 °
